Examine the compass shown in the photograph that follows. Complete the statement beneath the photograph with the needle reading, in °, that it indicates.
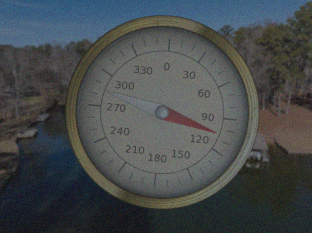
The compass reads 105 °
